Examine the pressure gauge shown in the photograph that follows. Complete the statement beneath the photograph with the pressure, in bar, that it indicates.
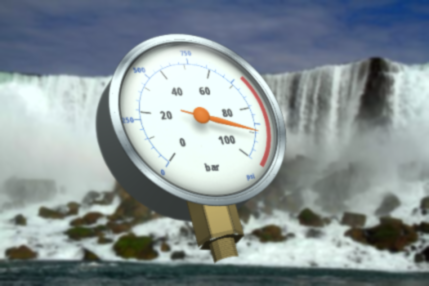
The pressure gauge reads 90 bar
